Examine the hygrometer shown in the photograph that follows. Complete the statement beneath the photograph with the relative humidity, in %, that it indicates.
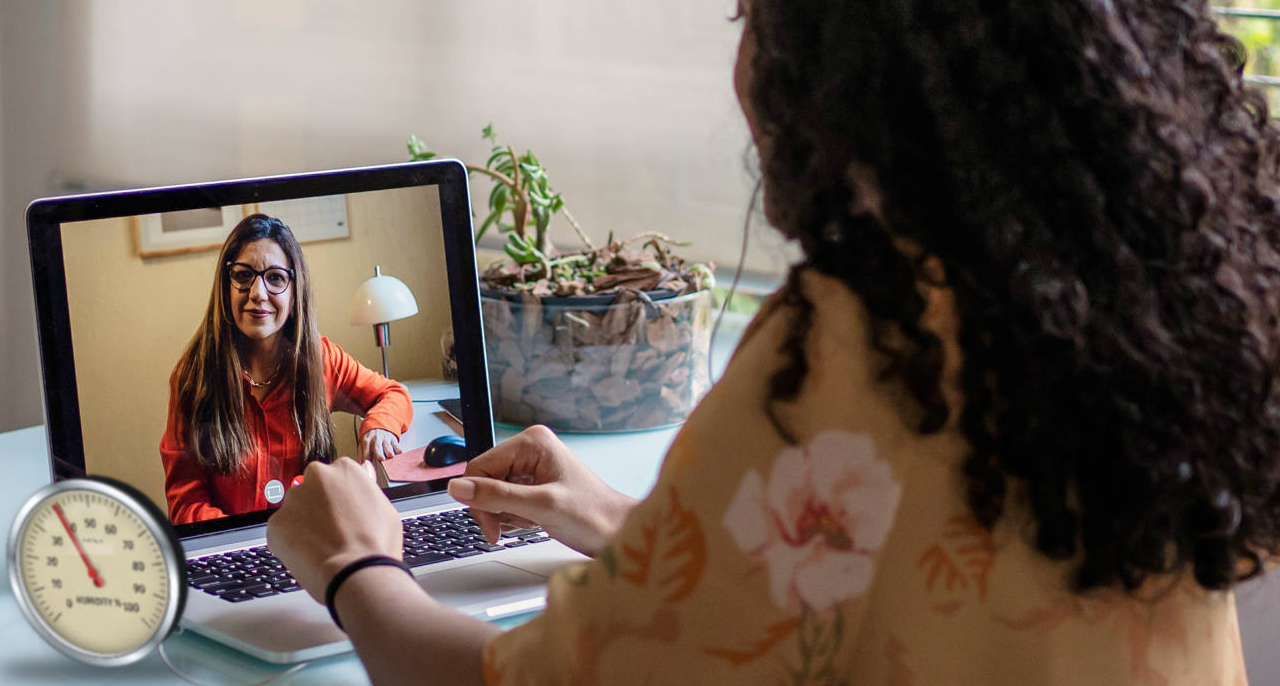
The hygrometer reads 40 %
